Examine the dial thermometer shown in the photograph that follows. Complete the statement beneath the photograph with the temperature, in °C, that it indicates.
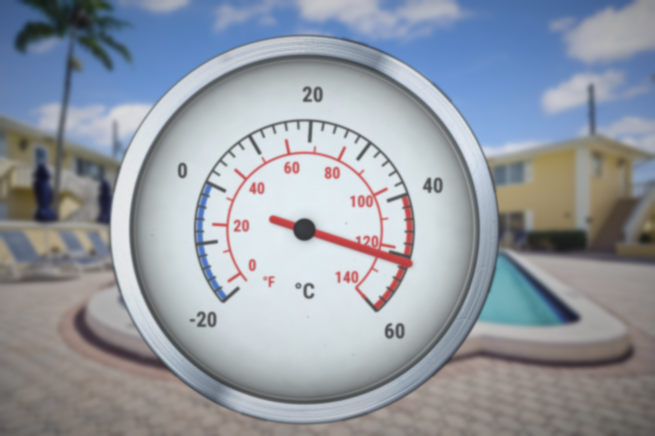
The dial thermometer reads 51 °C
